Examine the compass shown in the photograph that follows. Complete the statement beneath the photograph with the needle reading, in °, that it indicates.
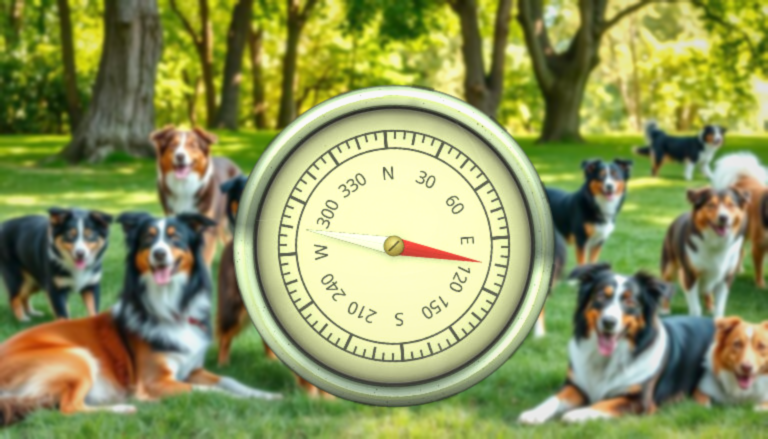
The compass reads 105 °
